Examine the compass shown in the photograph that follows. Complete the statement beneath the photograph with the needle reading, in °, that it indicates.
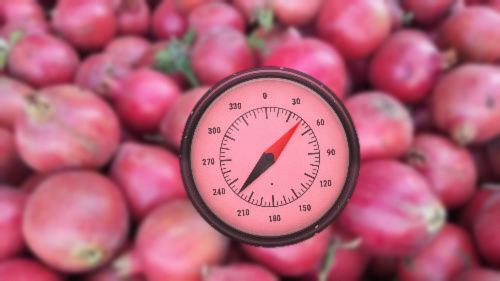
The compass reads 45 °
